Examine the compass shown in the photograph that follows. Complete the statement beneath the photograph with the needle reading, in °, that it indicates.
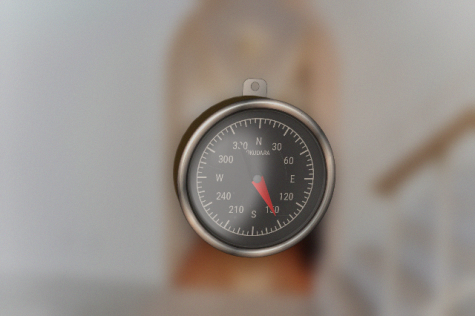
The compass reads 150 °
